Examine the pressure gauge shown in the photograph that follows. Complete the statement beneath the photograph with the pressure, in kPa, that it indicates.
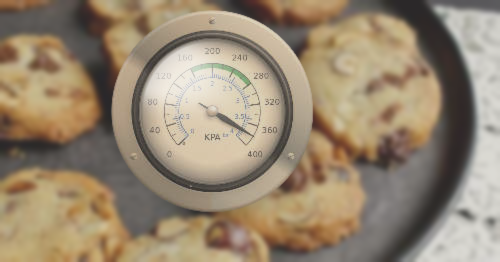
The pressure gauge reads 380 kPa
